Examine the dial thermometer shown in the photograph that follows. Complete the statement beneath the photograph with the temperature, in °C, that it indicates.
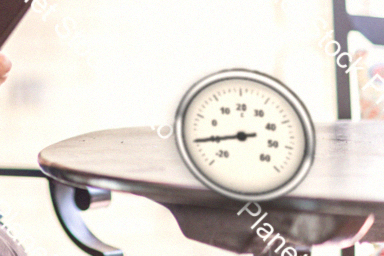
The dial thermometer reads -10 °C
